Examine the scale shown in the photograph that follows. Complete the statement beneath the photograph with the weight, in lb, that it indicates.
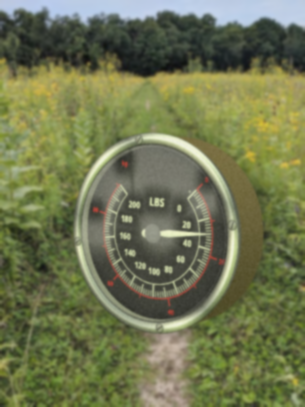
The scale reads 30 lb
